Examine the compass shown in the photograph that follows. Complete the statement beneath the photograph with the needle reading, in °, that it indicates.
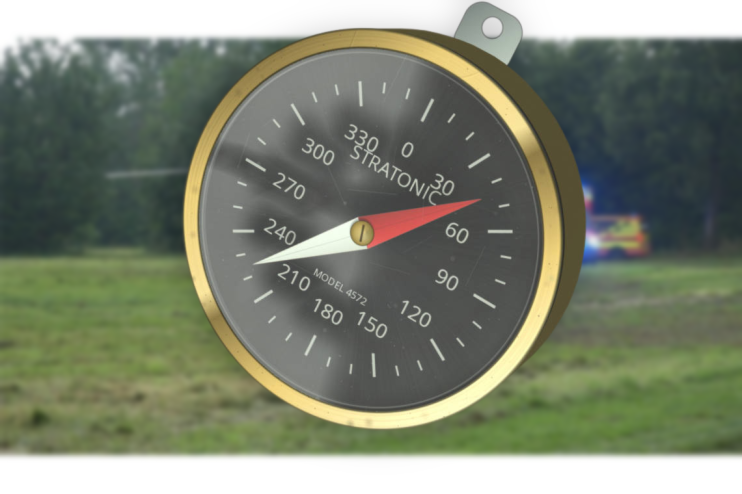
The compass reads 45 °
